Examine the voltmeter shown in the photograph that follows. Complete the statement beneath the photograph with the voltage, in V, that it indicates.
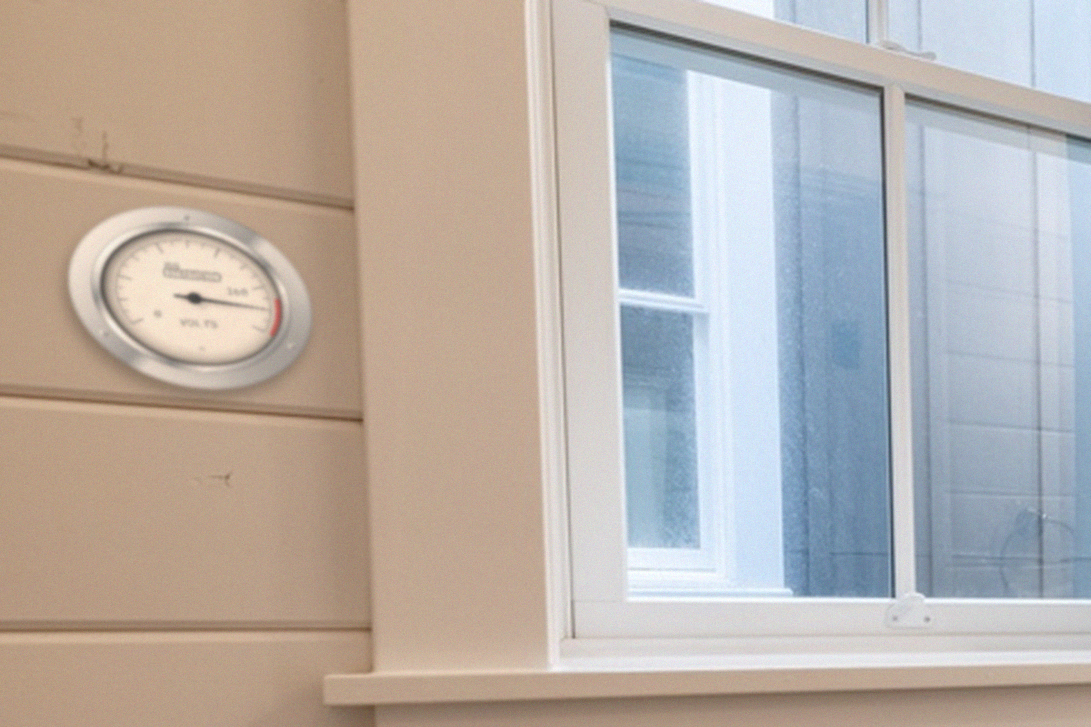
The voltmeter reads 180 V
